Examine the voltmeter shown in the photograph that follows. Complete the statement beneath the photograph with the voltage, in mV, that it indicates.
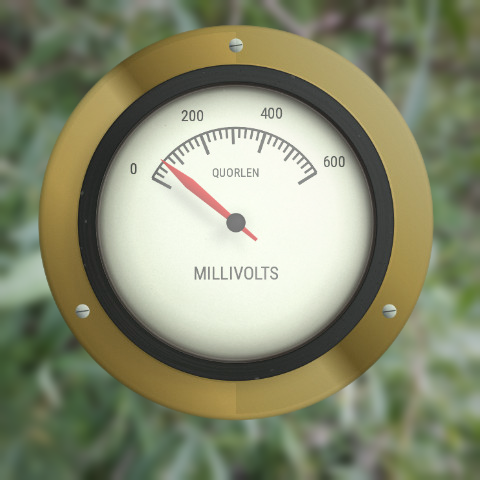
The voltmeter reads 60 mV
